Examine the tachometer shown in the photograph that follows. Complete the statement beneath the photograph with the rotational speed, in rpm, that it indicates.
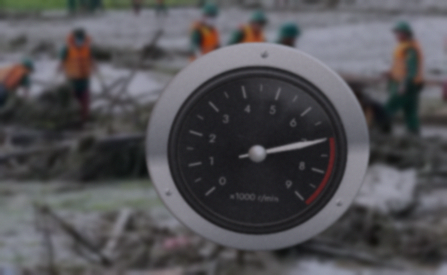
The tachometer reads 7000 rpm
